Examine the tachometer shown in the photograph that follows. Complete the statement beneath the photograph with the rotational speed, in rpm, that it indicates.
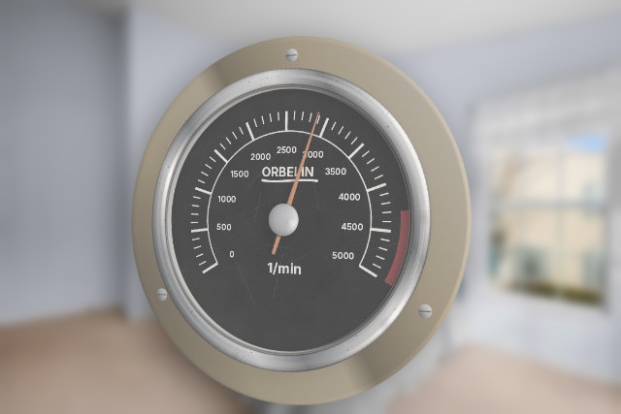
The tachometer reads 2900 rpm
